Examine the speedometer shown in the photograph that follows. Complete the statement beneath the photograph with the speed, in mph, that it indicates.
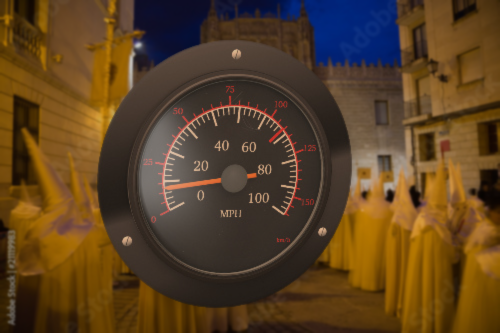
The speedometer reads 8 mph
